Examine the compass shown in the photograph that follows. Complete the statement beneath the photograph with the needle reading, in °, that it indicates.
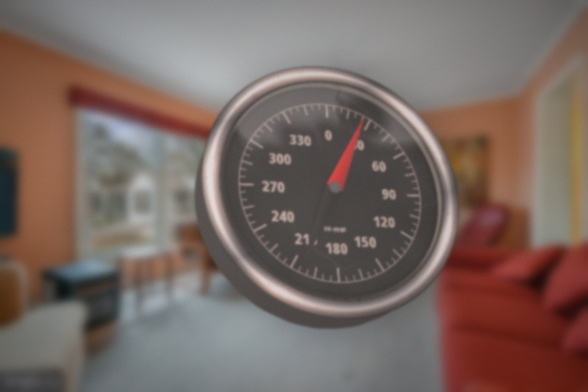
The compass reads 25 °
